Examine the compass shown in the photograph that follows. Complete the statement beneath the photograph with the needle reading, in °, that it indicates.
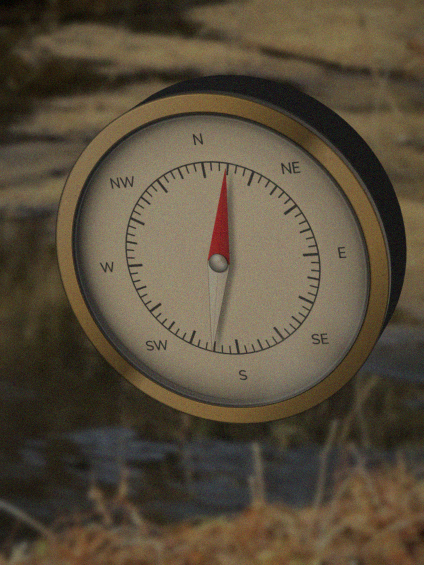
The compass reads 15 °
